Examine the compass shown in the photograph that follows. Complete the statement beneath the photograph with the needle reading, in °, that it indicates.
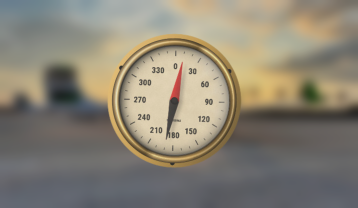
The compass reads 10 °
